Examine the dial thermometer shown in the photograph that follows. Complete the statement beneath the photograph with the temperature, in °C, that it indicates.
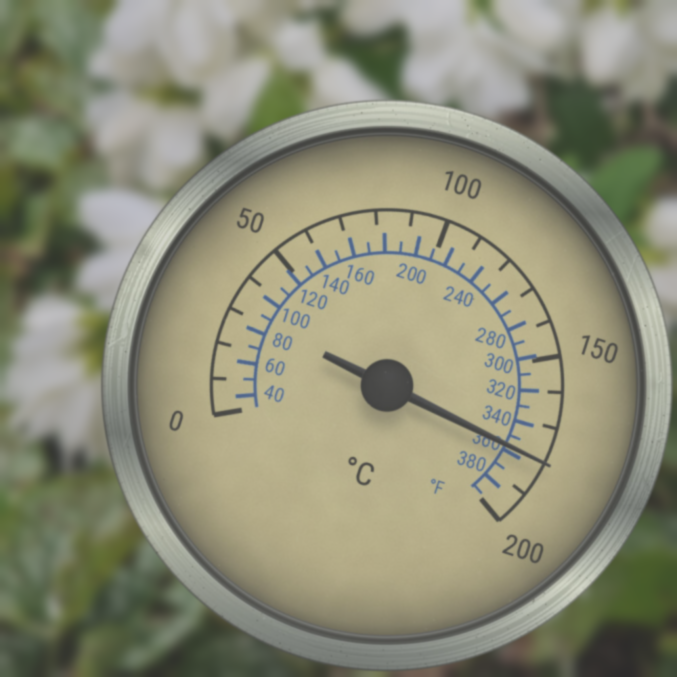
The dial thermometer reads 180 °C
